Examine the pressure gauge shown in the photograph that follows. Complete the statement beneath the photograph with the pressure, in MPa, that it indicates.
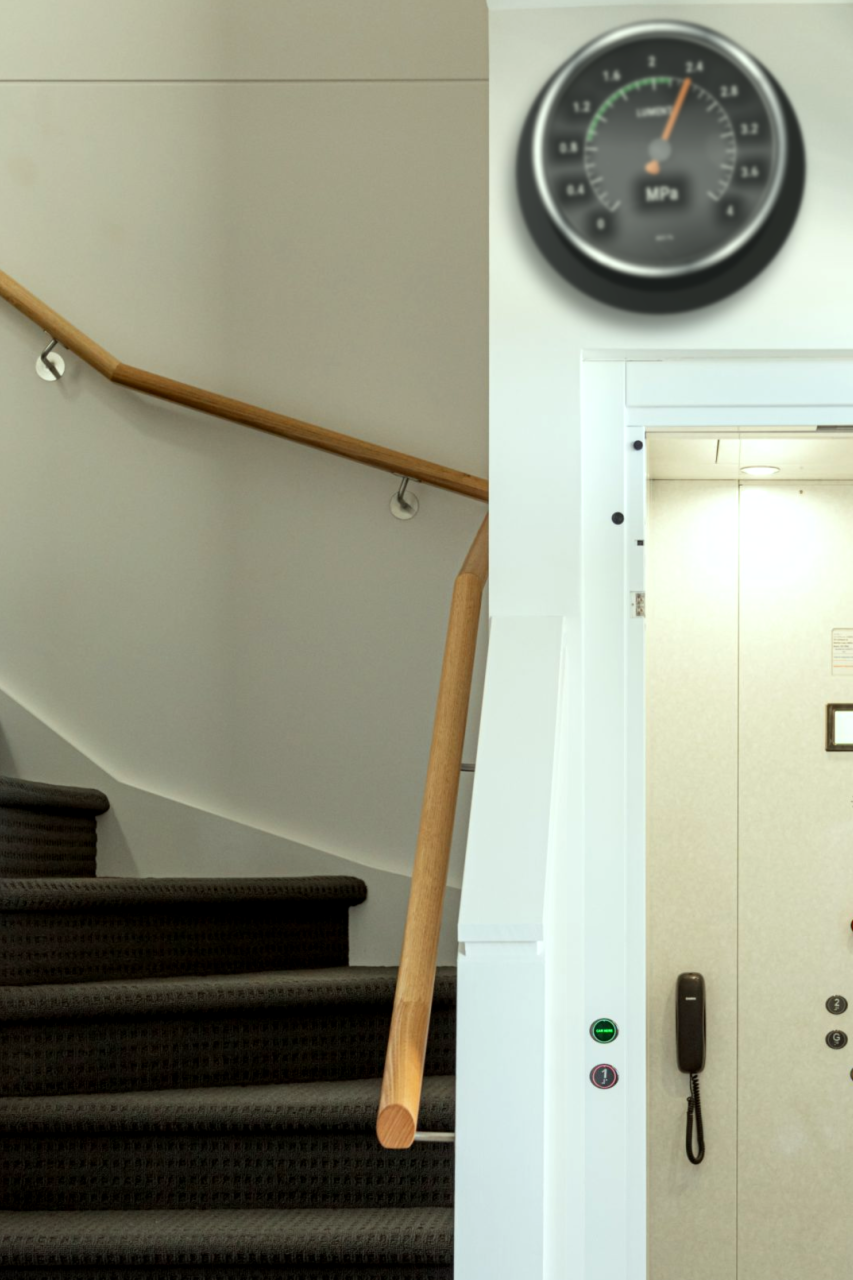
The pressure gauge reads 2.4 MPa
